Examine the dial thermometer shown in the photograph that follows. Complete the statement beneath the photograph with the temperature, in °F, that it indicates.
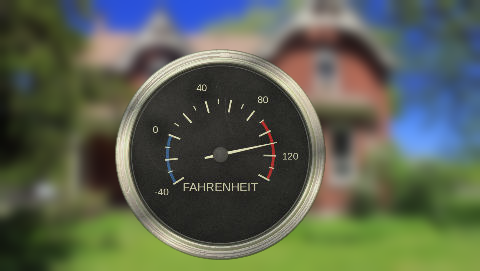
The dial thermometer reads 110 °F
